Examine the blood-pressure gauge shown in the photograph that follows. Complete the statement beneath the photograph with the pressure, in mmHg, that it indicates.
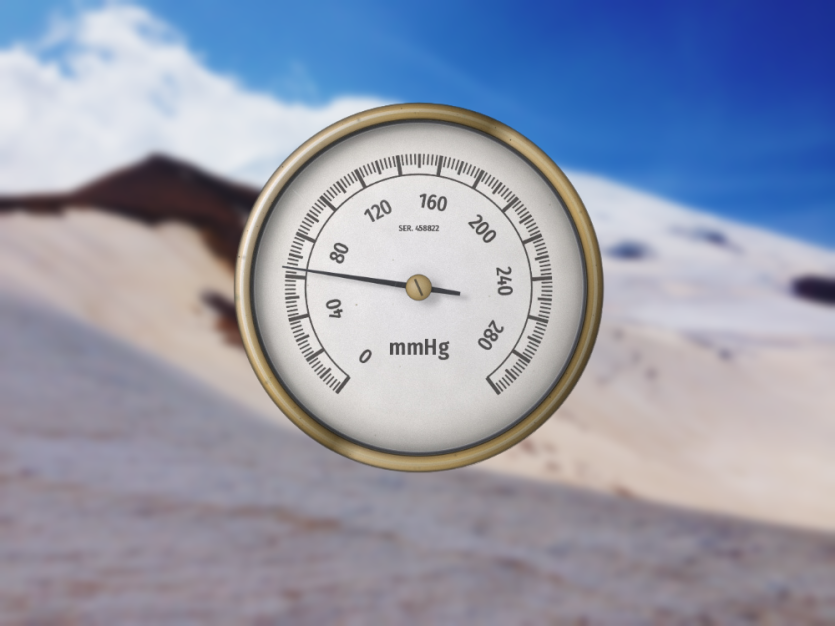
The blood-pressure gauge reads 64 mmHg
